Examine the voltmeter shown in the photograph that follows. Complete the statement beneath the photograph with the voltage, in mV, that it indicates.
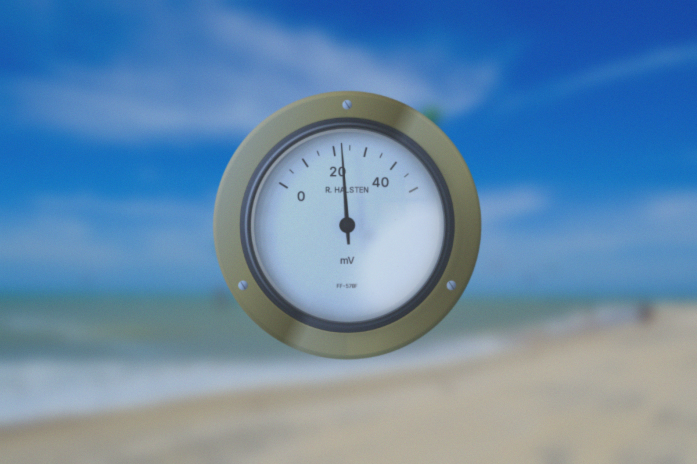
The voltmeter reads 22.5 mV
